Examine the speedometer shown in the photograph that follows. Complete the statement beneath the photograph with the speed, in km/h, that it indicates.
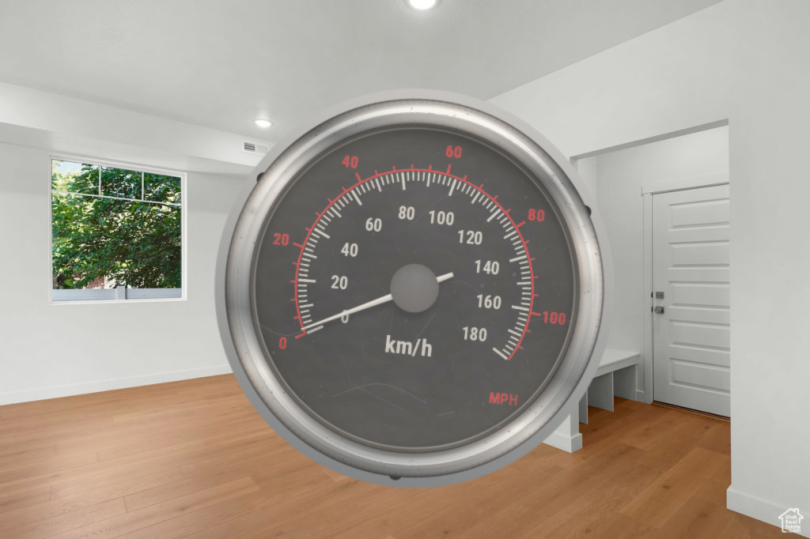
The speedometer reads 2 km/h
